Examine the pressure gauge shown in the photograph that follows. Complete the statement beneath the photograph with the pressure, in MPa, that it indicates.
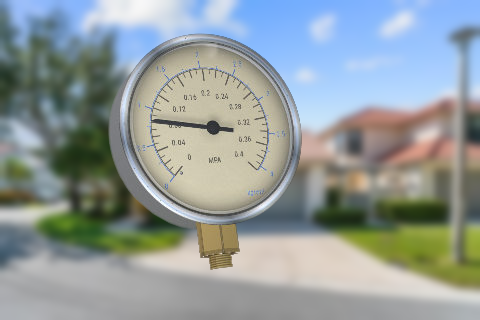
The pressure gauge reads 0.08 MPa
